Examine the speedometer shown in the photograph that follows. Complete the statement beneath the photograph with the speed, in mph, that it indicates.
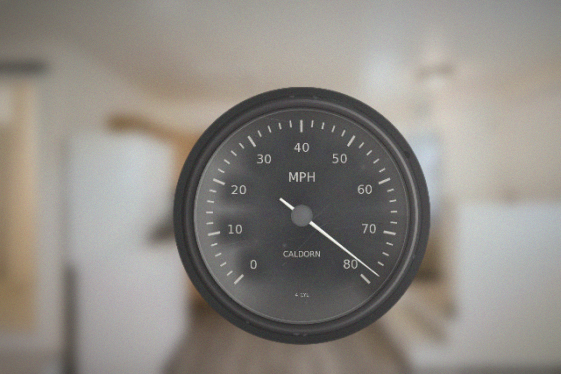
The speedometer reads 78 mph
